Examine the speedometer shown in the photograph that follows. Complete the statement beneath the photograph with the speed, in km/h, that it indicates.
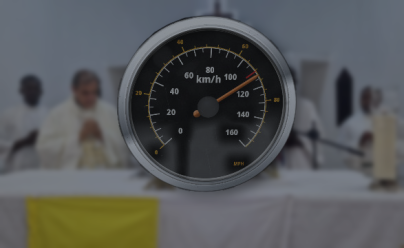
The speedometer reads 112.5 km/h
